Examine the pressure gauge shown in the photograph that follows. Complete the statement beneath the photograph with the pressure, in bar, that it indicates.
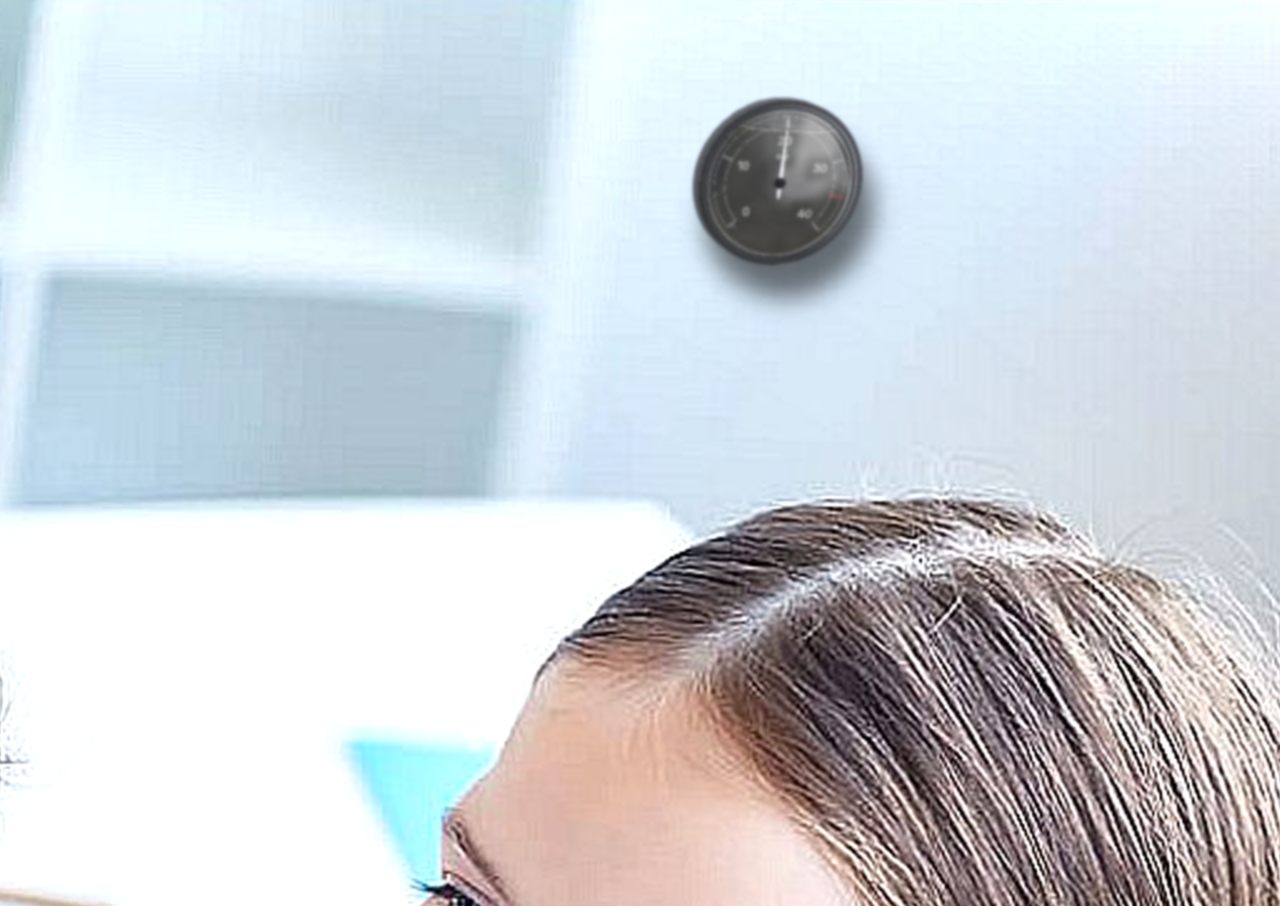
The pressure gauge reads 20 bar
